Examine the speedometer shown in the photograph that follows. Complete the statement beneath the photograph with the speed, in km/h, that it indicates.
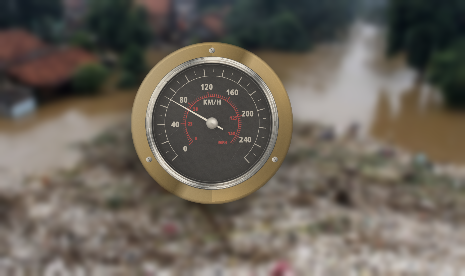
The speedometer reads 70 km/h
